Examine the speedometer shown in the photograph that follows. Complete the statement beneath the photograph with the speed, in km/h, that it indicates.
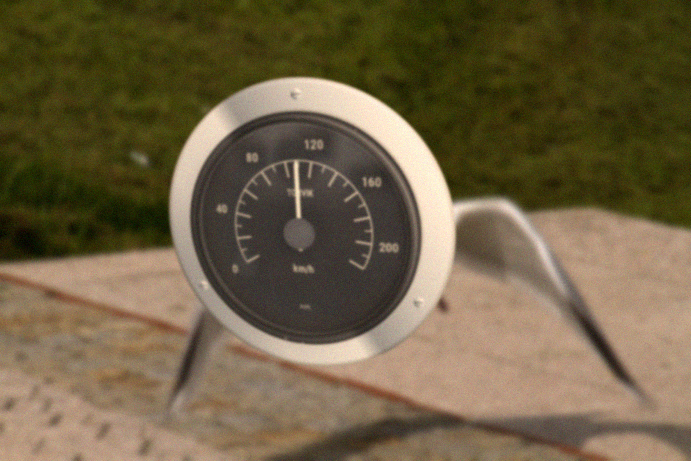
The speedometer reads 110 km/h
